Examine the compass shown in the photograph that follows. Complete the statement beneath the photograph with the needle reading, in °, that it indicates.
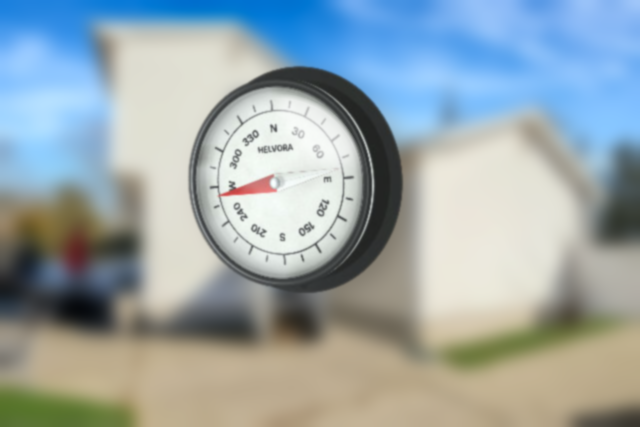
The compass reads 262.5 °
